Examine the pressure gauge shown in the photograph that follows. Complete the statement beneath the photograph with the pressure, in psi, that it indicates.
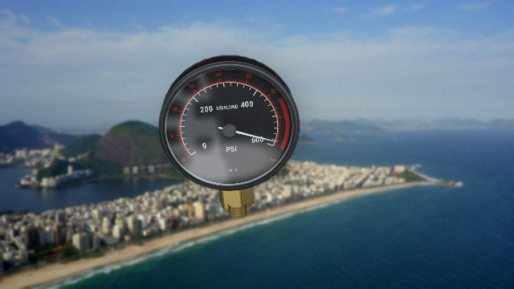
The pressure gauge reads 580 psi
